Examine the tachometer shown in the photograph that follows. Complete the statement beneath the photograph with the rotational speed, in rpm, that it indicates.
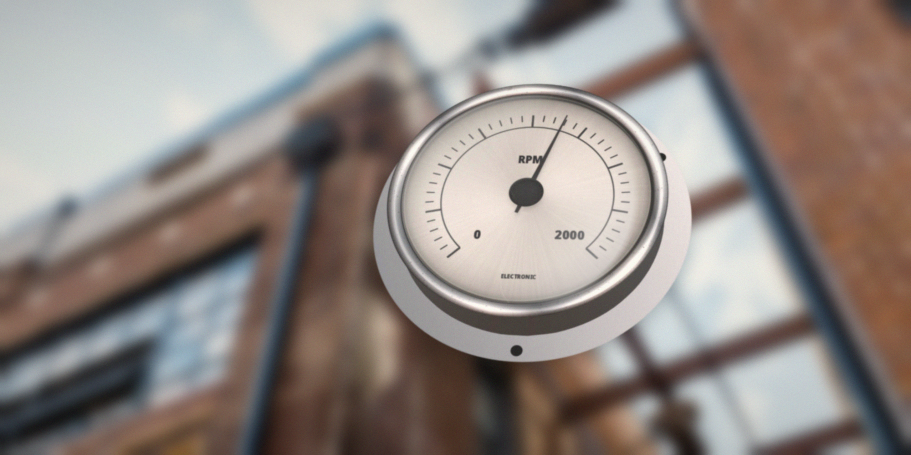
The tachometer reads 1150 rpm
